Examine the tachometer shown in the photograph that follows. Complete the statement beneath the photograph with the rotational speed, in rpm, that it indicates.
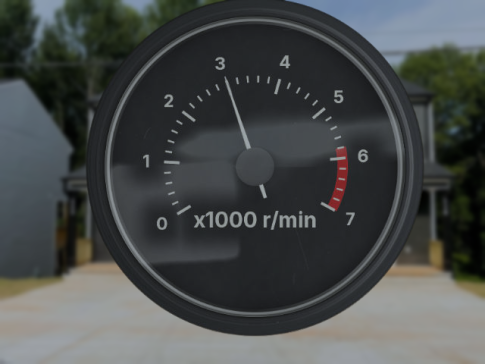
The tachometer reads 3000 rpm
